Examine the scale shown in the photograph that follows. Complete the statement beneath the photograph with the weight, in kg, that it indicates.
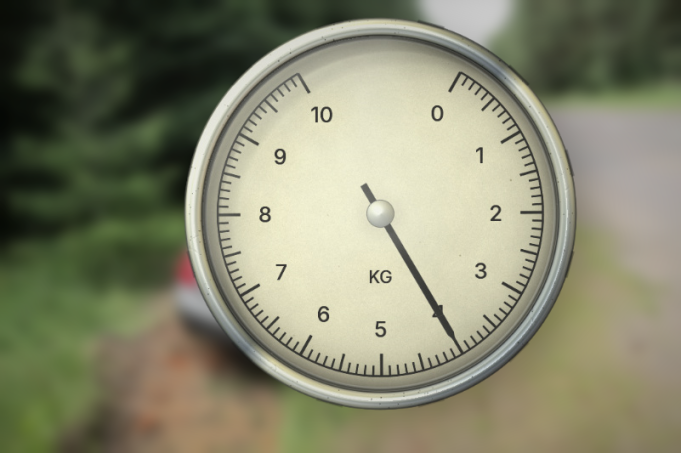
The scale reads 4 kg
